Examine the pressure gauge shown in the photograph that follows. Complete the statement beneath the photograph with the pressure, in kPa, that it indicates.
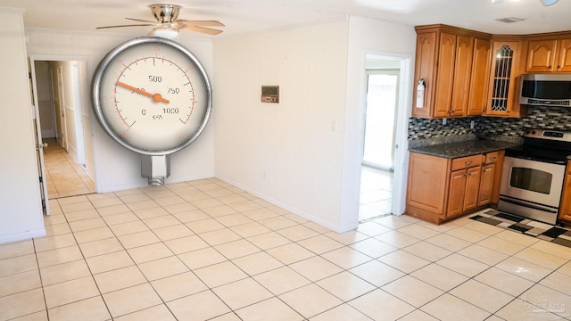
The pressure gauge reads 250 kPa
